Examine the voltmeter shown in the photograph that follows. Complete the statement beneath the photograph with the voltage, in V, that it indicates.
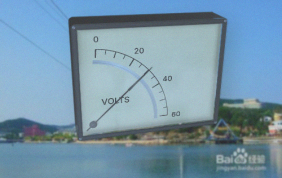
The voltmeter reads 30 V
